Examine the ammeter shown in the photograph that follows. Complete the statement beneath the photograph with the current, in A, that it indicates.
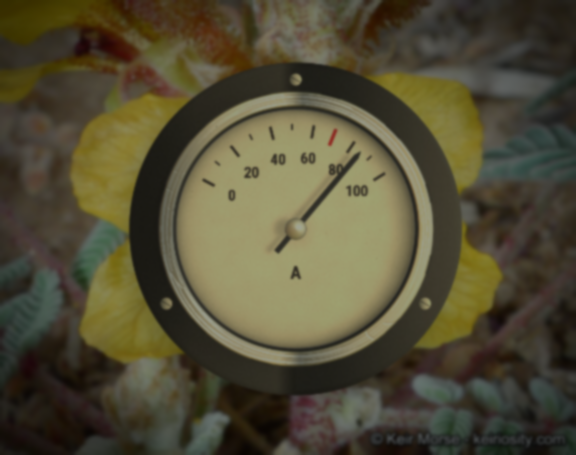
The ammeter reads 85 A
